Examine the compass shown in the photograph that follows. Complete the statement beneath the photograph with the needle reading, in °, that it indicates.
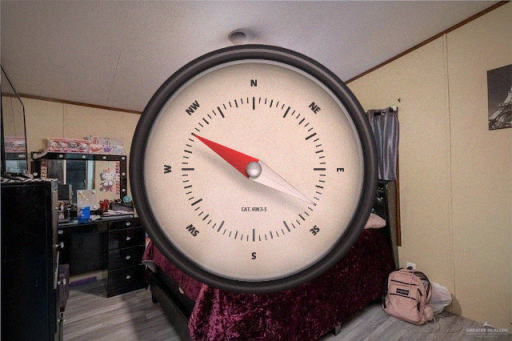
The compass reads 300 °
